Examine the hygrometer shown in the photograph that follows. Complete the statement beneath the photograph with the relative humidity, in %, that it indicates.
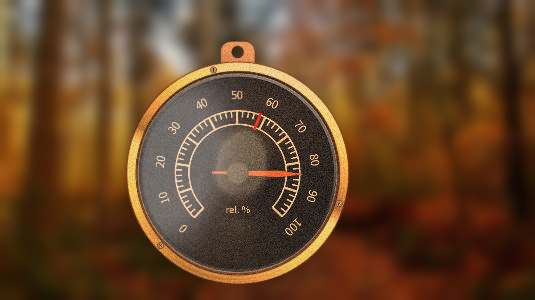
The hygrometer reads 84 %
